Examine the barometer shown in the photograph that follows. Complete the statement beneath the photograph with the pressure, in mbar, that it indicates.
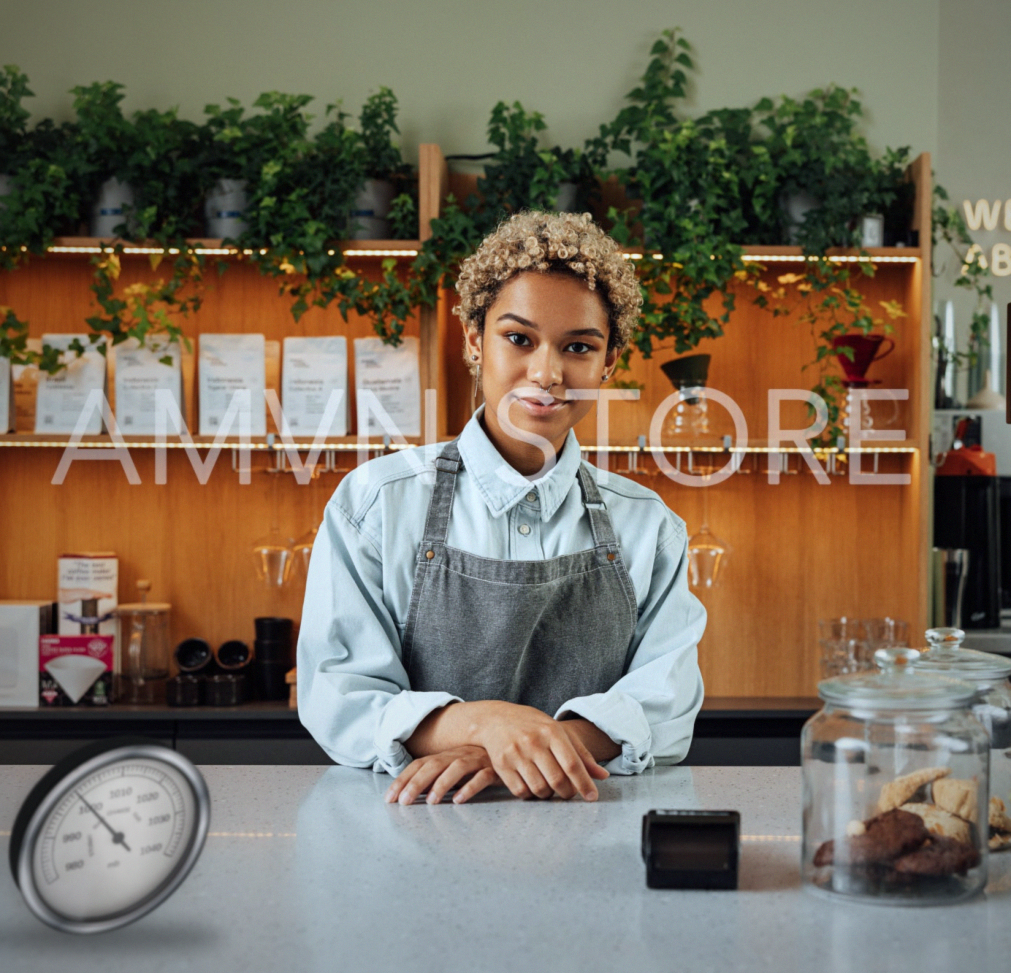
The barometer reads 1000 mbar
